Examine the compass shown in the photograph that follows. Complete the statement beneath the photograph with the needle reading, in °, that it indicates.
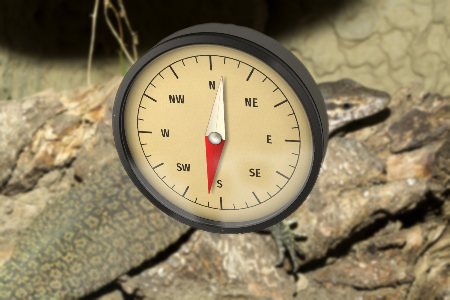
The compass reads 190 °
